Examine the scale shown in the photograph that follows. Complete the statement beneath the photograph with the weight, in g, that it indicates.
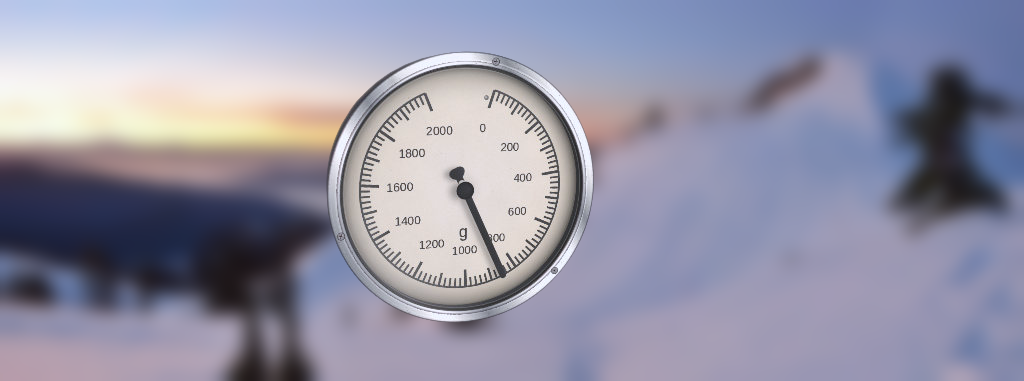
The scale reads 860 g
